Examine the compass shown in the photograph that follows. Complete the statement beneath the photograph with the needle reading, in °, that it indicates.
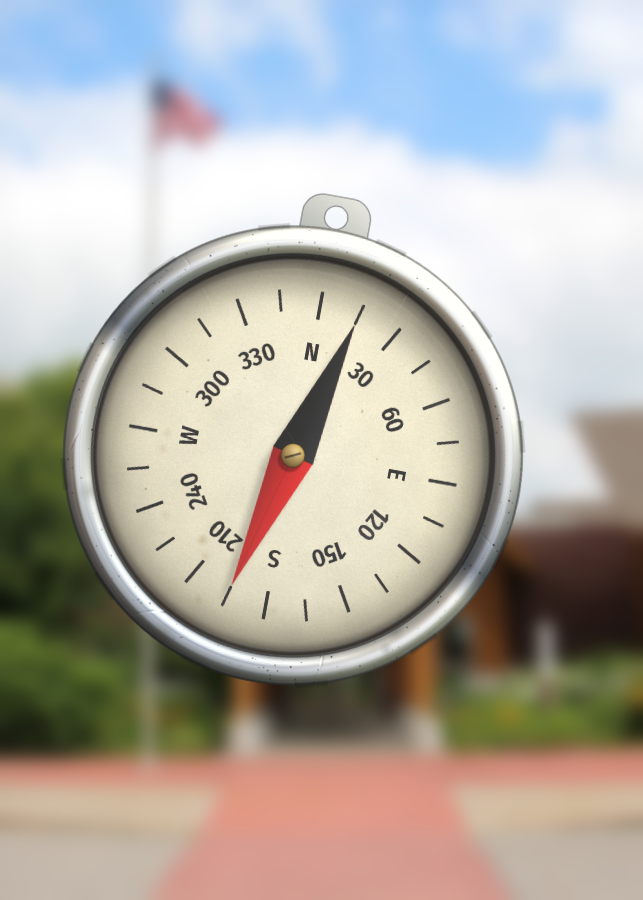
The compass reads 195 °
